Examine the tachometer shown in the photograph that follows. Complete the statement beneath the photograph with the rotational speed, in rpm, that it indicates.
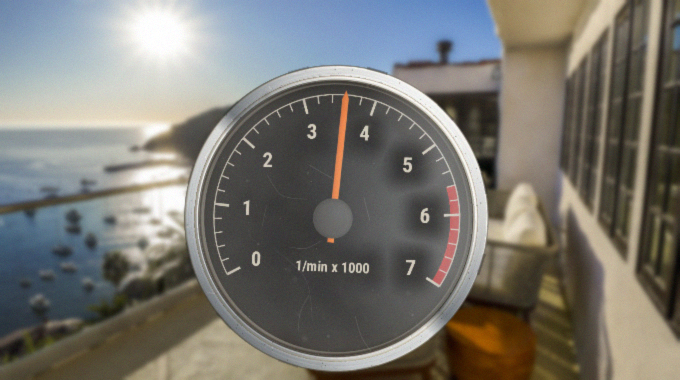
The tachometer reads 3600 rpm
